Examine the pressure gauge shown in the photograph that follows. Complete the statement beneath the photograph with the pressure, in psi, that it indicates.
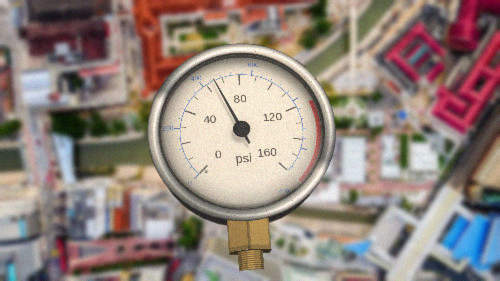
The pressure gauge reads 65 psi
